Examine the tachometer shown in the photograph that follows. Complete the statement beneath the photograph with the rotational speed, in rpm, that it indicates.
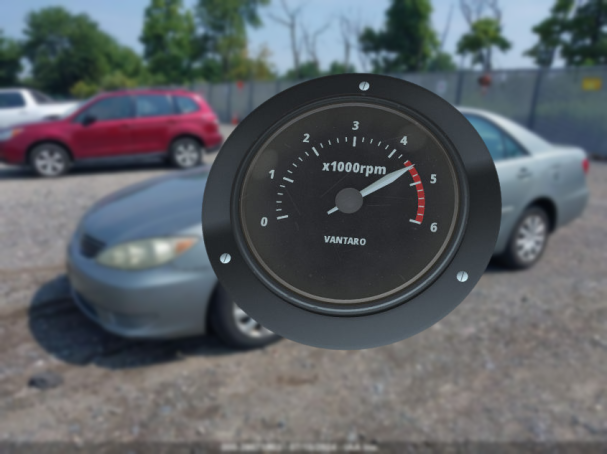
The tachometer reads 4600 rpm
